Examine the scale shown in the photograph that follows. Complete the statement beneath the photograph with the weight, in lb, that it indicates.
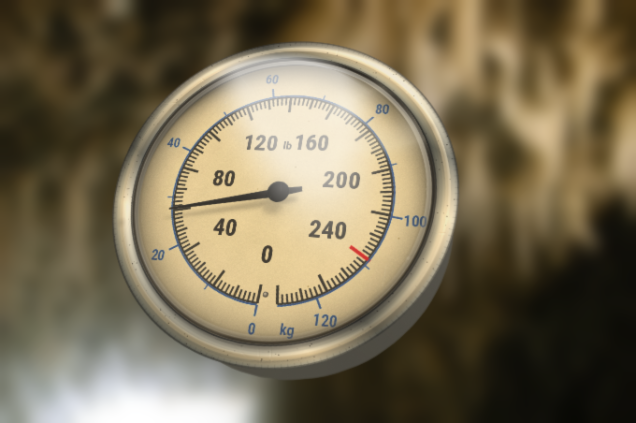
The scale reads 60 lb
